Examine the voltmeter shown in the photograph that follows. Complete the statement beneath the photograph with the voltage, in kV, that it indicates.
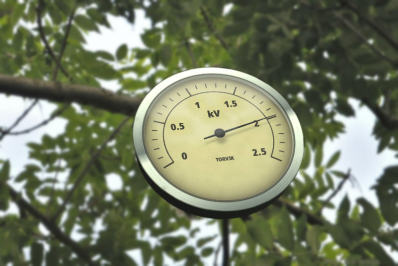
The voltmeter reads 2 kV
